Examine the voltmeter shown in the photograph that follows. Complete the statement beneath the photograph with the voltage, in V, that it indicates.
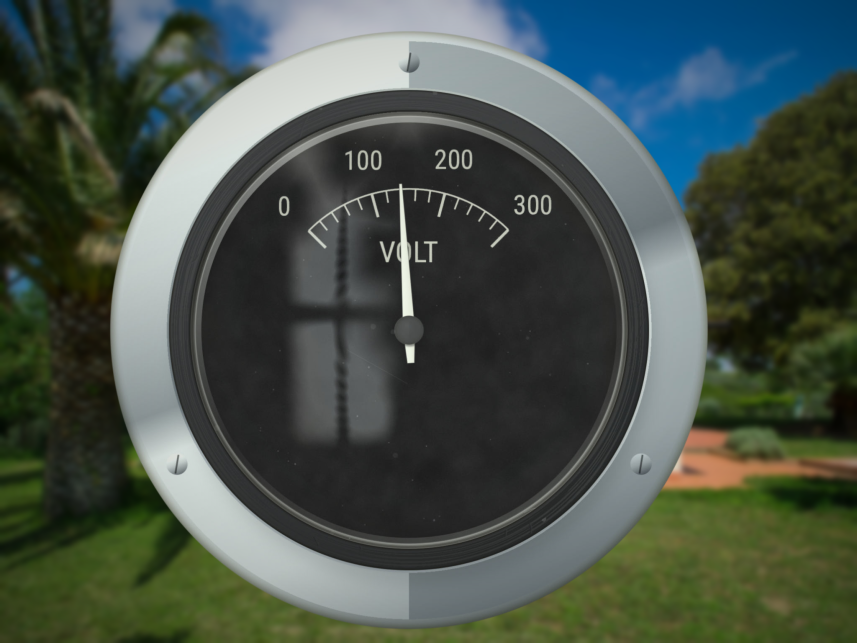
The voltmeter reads 140 V
